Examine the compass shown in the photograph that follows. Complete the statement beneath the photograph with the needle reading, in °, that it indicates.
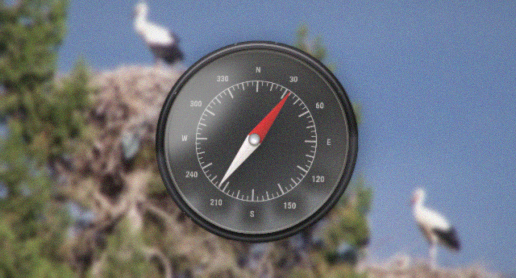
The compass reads 35 °
